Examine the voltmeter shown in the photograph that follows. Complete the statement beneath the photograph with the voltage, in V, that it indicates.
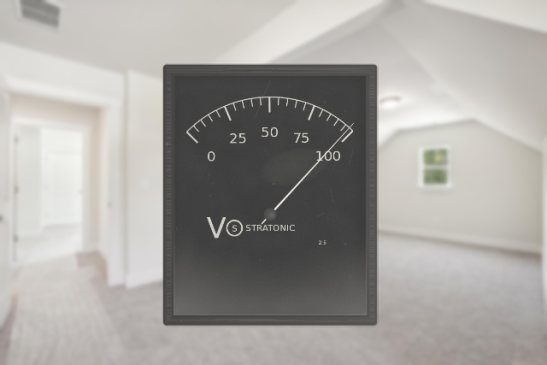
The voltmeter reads 97.5 V
